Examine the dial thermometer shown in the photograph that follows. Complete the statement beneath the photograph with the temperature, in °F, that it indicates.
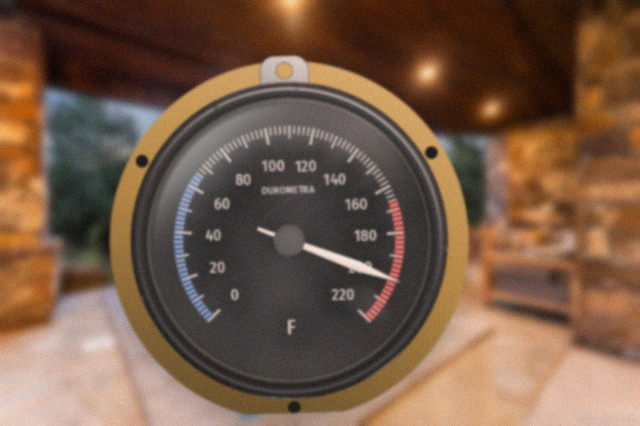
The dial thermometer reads 200 °F
